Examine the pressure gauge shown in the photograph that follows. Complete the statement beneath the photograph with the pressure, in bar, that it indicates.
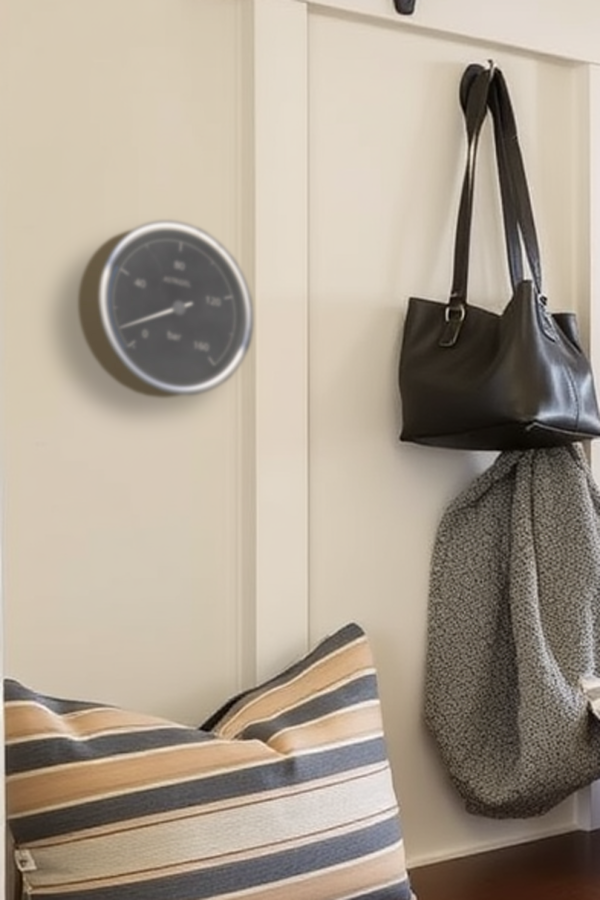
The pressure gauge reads 10 bar
